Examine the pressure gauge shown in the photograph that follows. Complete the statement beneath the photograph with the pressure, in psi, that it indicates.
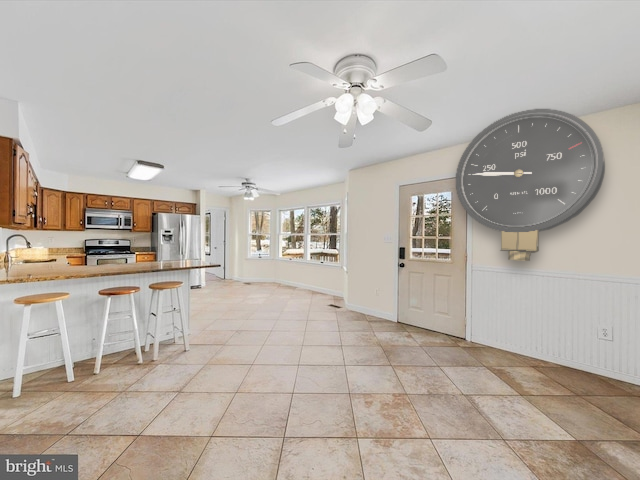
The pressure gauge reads 200 psi
